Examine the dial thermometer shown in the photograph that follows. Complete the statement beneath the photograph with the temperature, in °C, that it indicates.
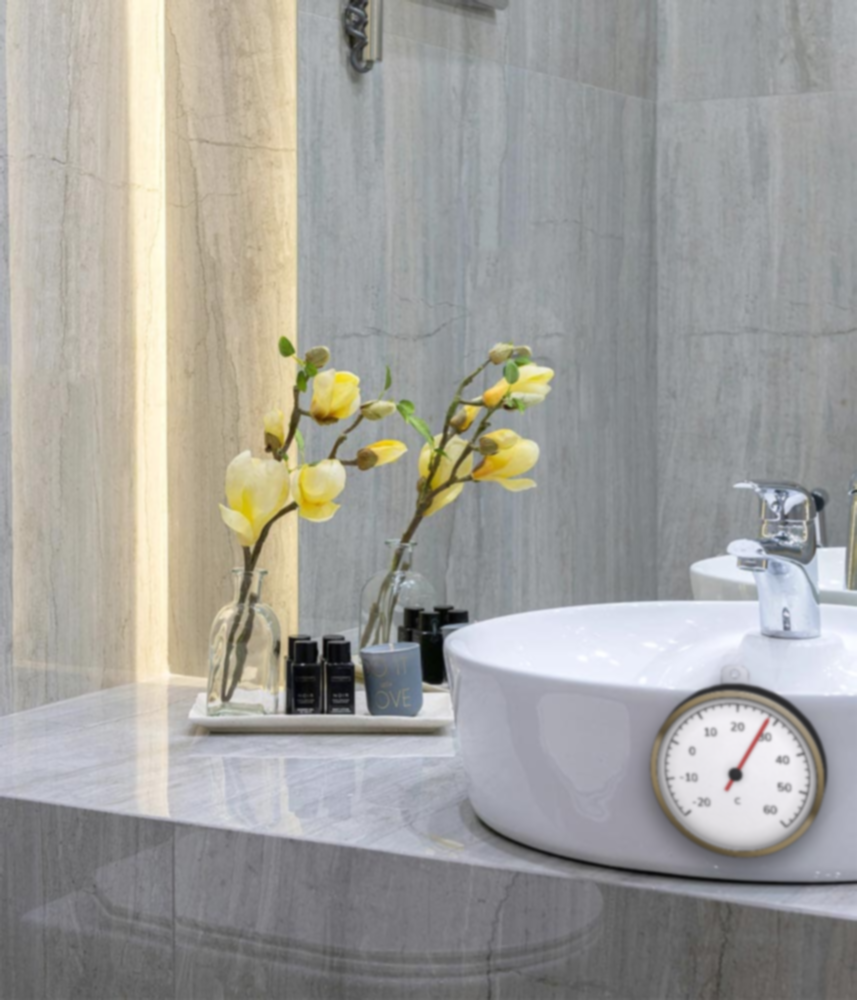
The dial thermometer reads 28 °C
